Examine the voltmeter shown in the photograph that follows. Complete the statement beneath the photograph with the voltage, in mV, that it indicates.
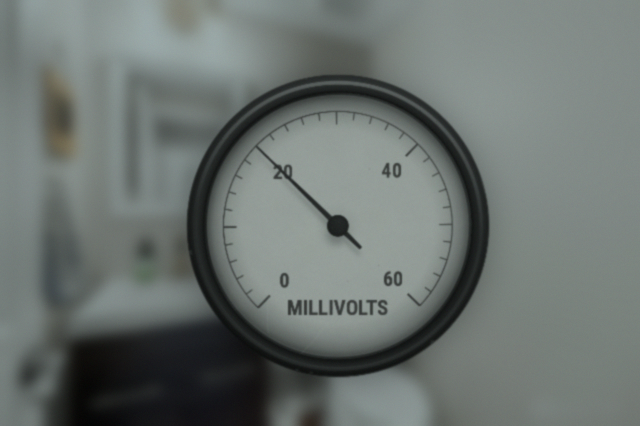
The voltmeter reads 20 mV
